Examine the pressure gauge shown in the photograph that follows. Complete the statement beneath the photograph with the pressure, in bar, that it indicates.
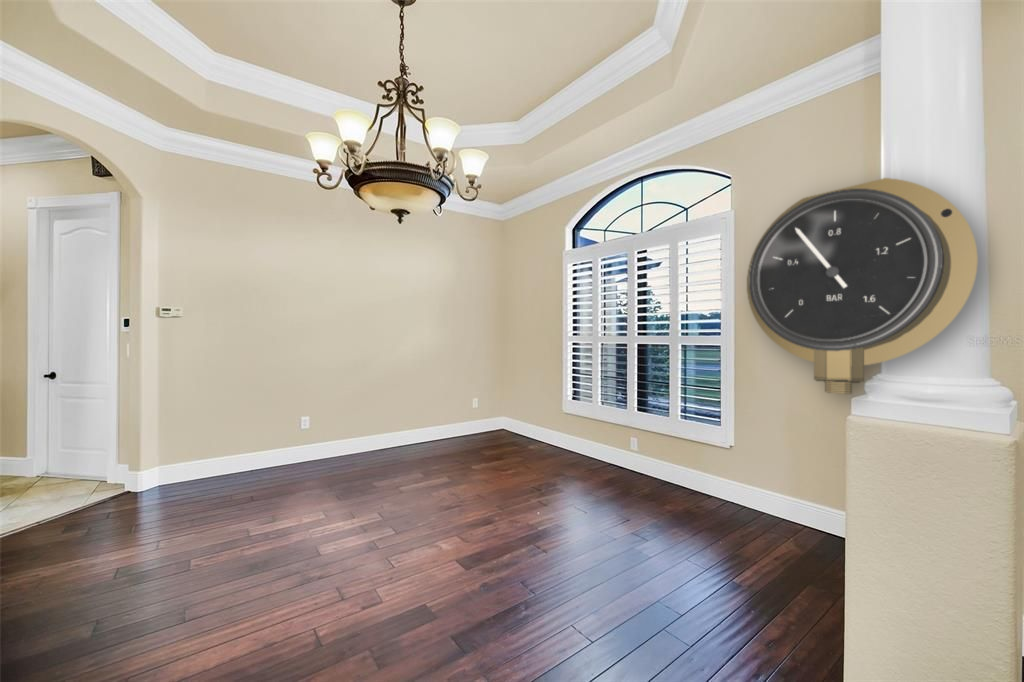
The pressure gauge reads 0.6 bar
